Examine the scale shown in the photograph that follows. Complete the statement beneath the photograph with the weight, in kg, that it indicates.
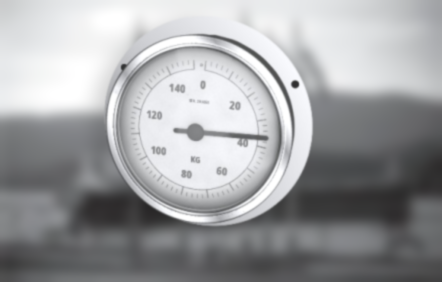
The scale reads 36 kg
